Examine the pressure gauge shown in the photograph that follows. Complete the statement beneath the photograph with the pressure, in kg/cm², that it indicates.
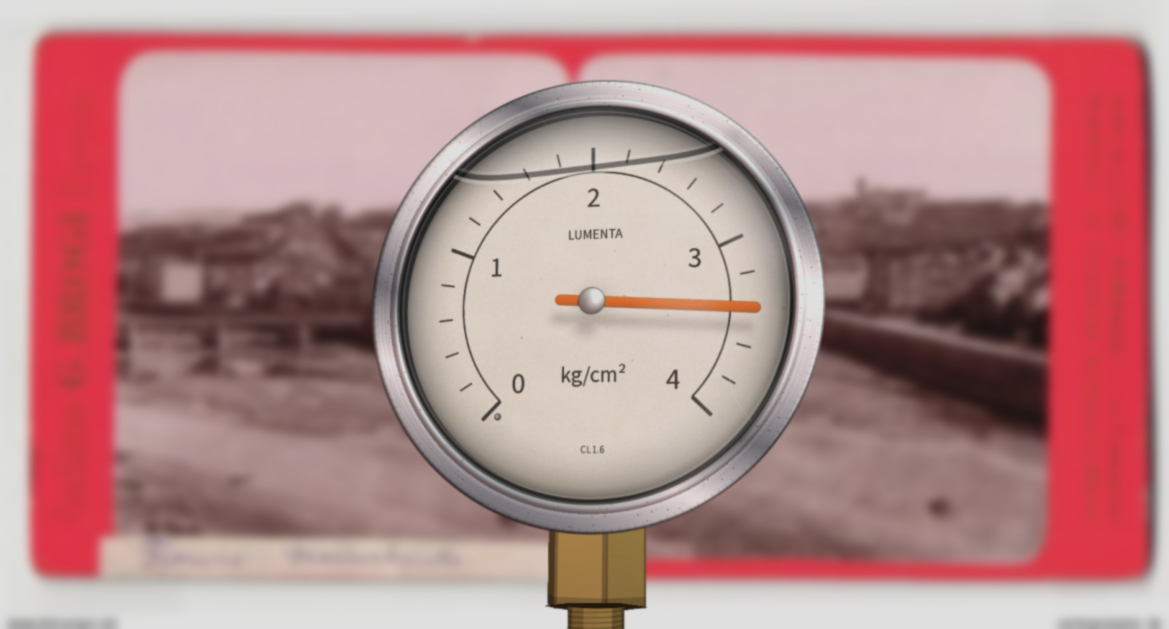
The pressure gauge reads 3.4 kg/cm²
